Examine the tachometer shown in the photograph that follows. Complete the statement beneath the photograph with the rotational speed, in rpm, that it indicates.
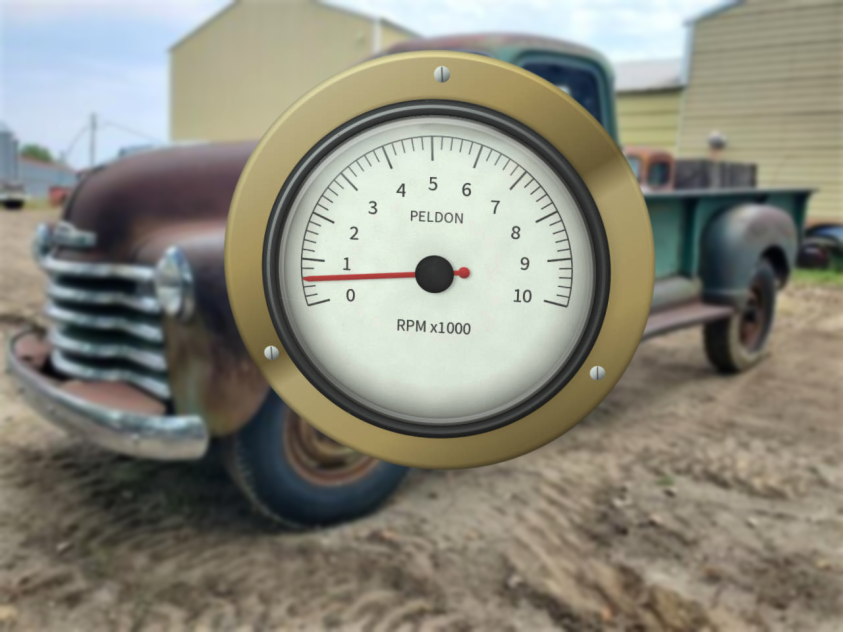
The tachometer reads 600 rpm
